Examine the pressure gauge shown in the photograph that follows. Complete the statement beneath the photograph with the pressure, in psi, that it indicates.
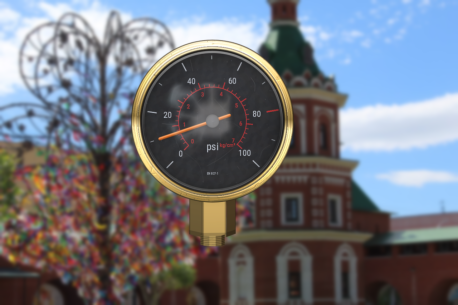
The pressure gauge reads 10 psi
